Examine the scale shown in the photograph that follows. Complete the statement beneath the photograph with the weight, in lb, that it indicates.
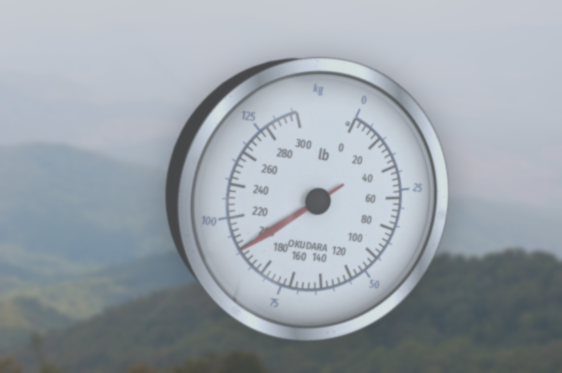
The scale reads 200 lb
